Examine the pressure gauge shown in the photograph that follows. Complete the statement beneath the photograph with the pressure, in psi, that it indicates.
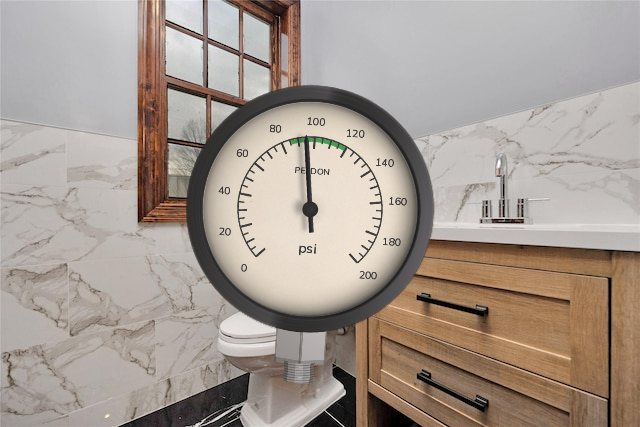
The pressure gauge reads 95 psi
